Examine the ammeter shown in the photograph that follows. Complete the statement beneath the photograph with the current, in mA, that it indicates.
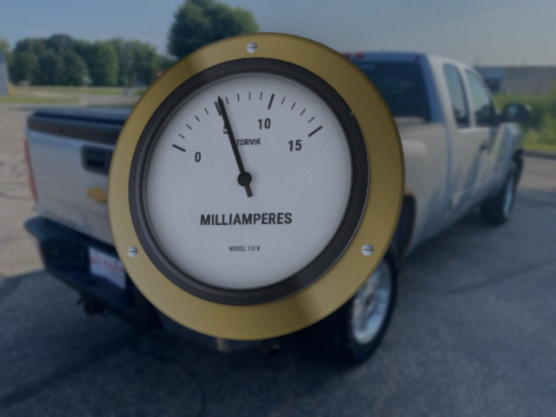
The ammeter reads 5.5 mA
